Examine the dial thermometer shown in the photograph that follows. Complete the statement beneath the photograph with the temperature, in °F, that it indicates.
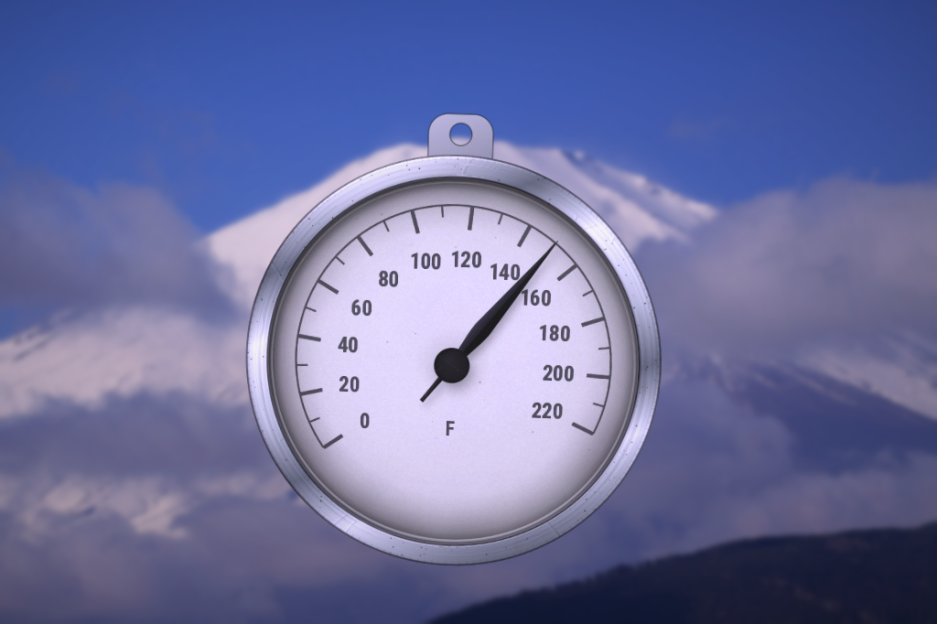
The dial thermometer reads 150 °F
